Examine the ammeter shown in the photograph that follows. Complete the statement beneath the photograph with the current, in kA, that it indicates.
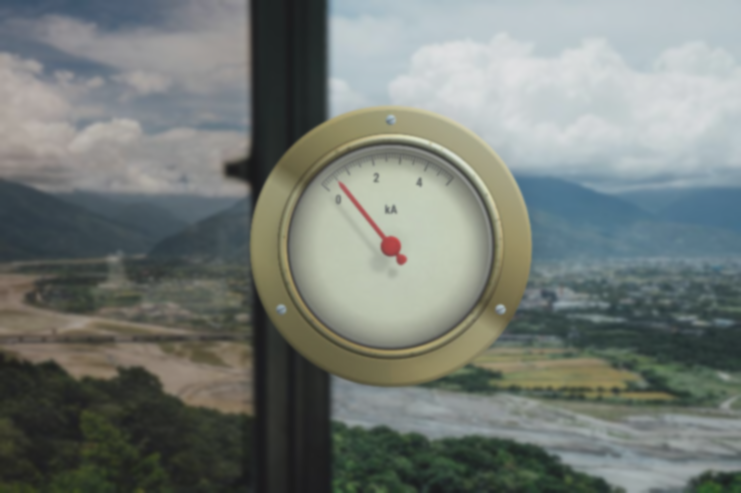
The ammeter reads 0.5 kA
